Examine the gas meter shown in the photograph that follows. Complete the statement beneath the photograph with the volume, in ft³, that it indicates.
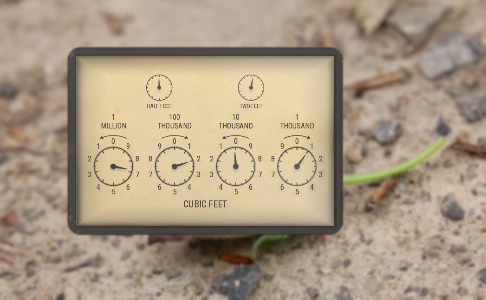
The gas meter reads 720100 ft³
